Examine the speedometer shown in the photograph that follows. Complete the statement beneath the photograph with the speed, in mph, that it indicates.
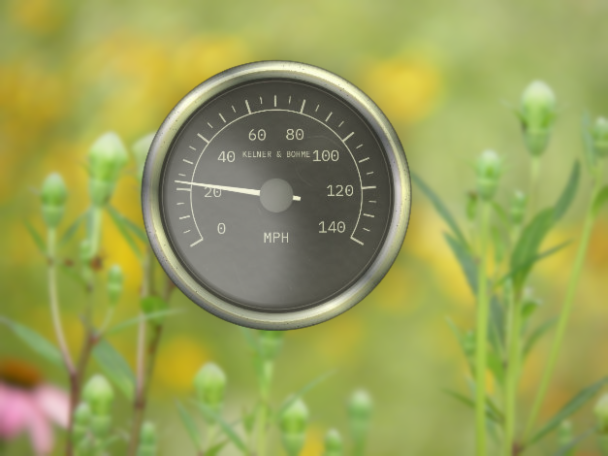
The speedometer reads 22.5 mph
